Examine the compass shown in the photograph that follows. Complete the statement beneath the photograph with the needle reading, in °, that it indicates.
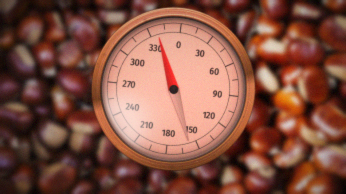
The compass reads 337.5 °
